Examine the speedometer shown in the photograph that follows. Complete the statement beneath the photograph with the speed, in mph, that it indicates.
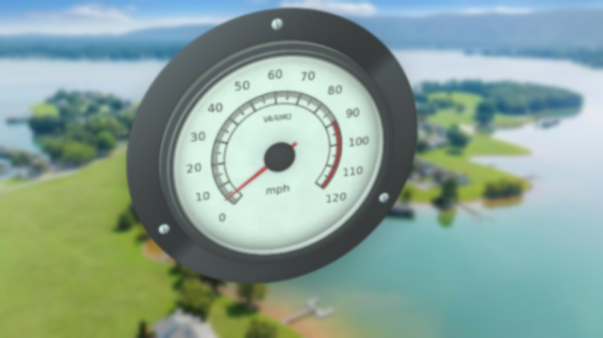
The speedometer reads 5 mph
